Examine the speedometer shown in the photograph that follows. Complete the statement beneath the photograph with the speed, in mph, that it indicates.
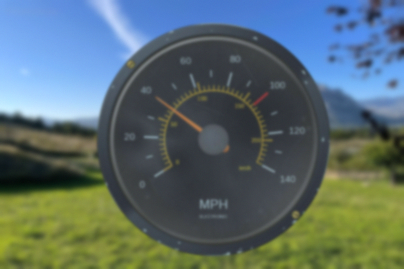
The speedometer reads 40 mph
